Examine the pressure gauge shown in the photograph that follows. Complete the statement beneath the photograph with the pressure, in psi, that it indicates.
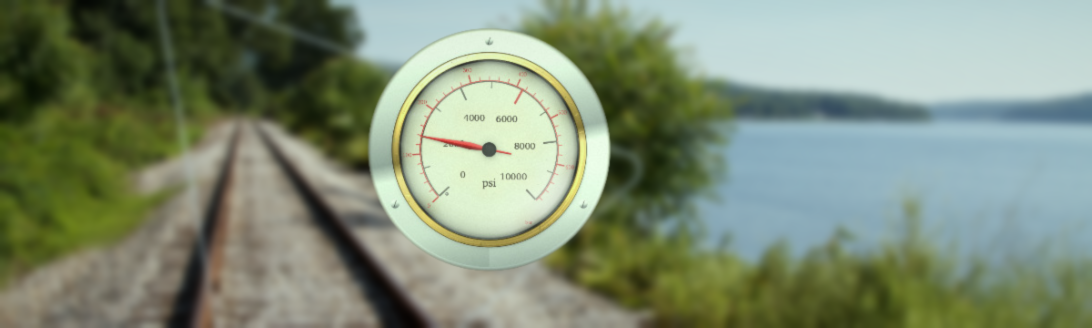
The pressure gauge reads 2000 psi
